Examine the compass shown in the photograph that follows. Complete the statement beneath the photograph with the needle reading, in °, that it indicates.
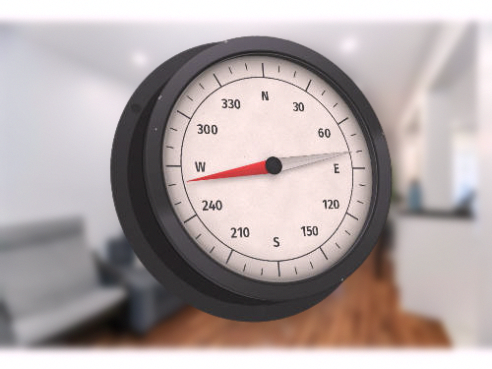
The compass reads 260 °
